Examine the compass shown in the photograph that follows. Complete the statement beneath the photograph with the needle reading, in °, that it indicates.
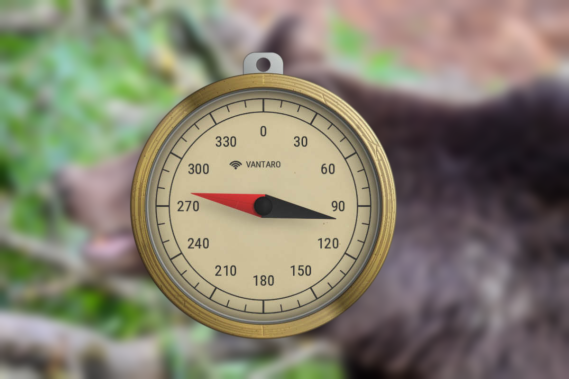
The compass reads 280 °
